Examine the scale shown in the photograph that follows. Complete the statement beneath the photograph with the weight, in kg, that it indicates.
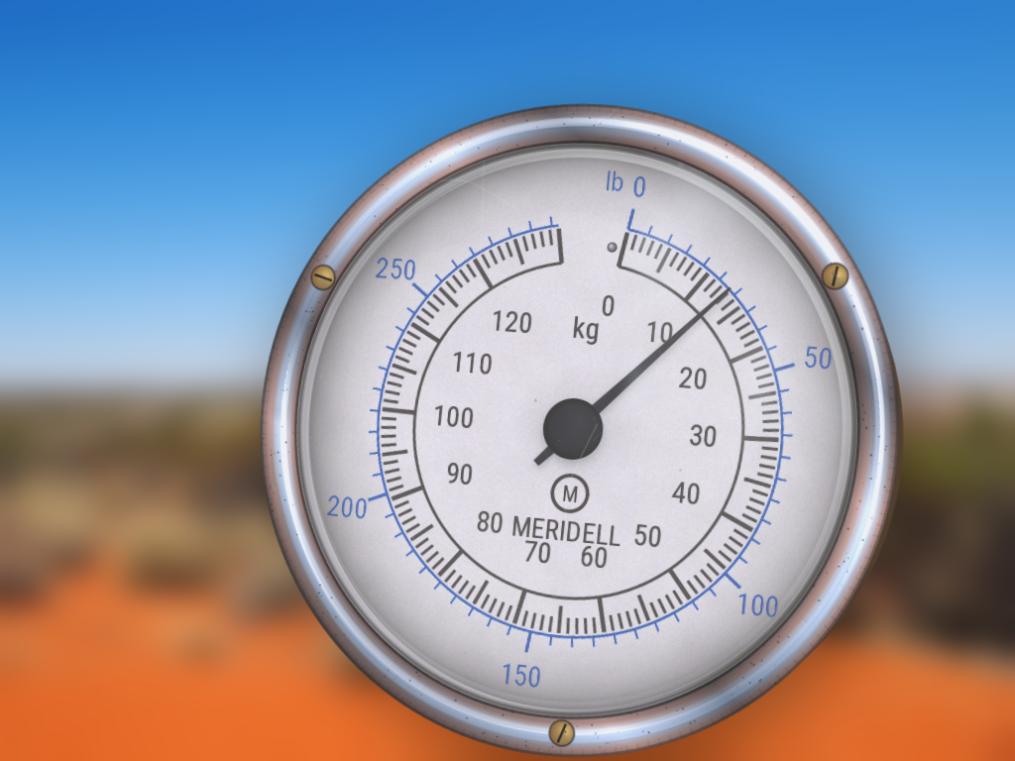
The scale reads 13 kg
